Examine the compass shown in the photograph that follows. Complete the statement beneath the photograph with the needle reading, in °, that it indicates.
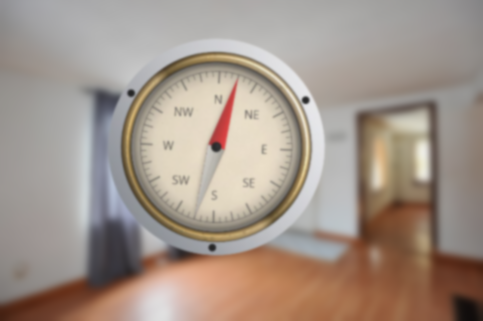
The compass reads 15 °
